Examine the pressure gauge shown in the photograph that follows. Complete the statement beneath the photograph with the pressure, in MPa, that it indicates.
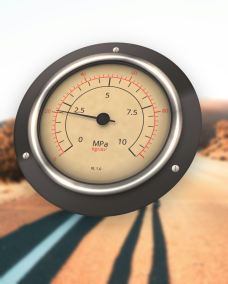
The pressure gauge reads 2 MPa
